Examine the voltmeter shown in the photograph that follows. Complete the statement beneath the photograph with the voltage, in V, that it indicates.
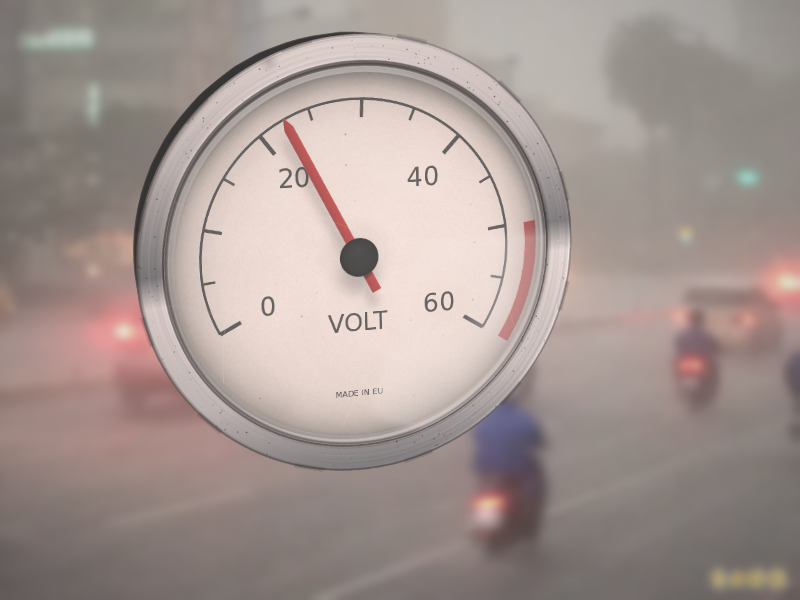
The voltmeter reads 22.5 V
